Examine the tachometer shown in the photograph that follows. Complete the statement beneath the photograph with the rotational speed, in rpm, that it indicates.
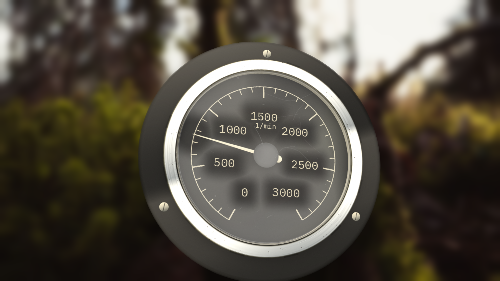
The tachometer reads 750 rpm
